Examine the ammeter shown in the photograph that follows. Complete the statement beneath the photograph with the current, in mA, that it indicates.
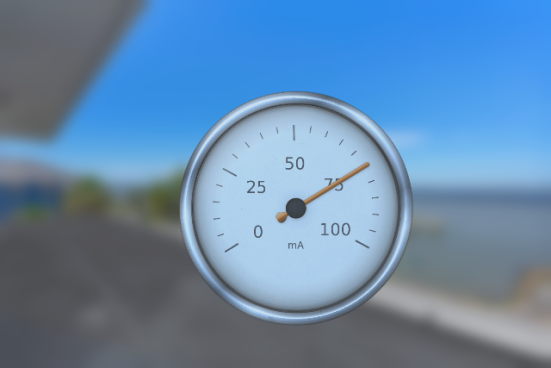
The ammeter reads 75 mA
